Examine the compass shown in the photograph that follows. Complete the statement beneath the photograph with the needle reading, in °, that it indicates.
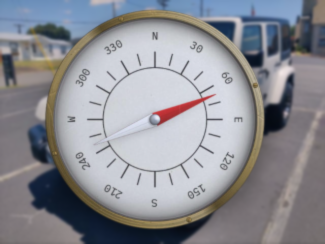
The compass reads 67.5 °
